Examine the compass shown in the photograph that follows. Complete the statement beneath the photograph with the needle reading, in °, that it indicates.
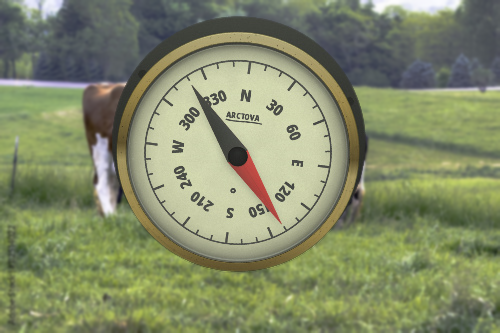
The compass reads 140 °
